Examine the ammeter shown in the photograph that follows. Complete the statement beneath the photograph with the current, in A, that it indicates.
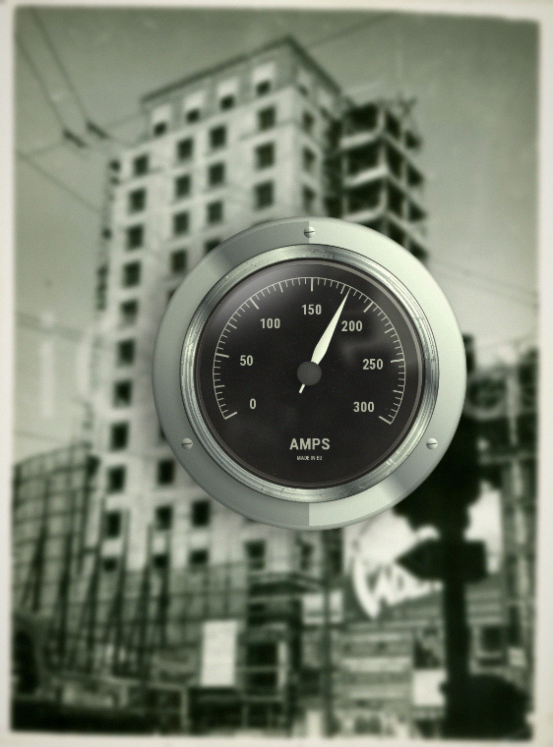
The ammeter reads 180 A
